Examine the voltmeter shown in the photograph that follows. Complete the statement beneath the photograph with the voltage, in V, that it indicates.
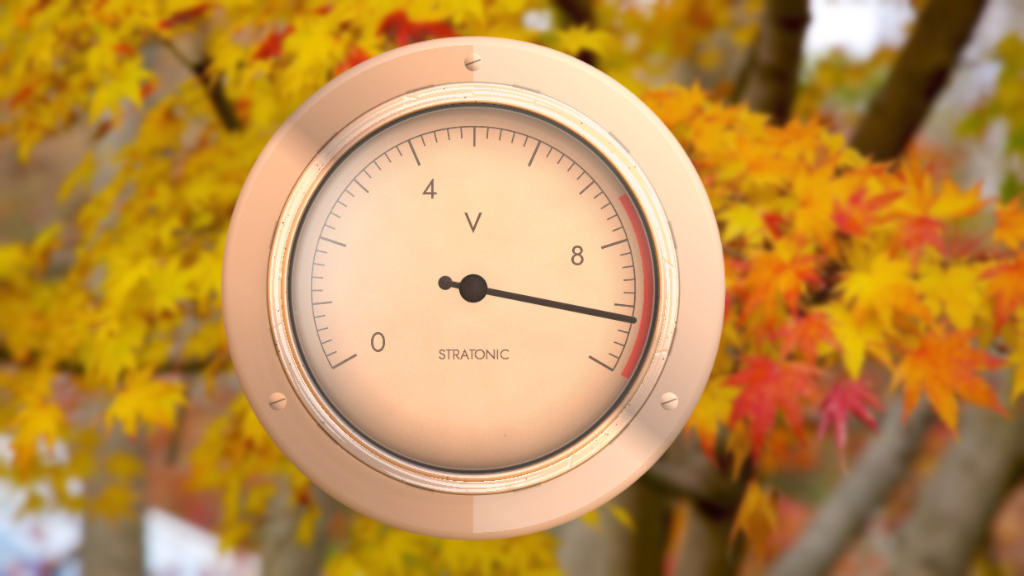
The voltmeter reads 9.2 V
